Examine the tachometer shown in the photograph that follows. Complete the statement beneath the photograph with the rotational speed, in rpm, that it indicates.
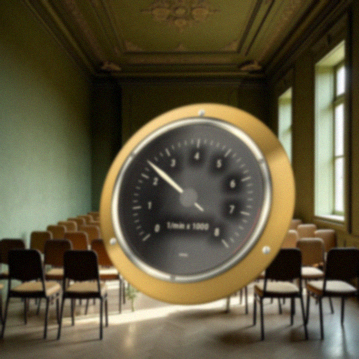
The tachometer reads 2400 rpm
